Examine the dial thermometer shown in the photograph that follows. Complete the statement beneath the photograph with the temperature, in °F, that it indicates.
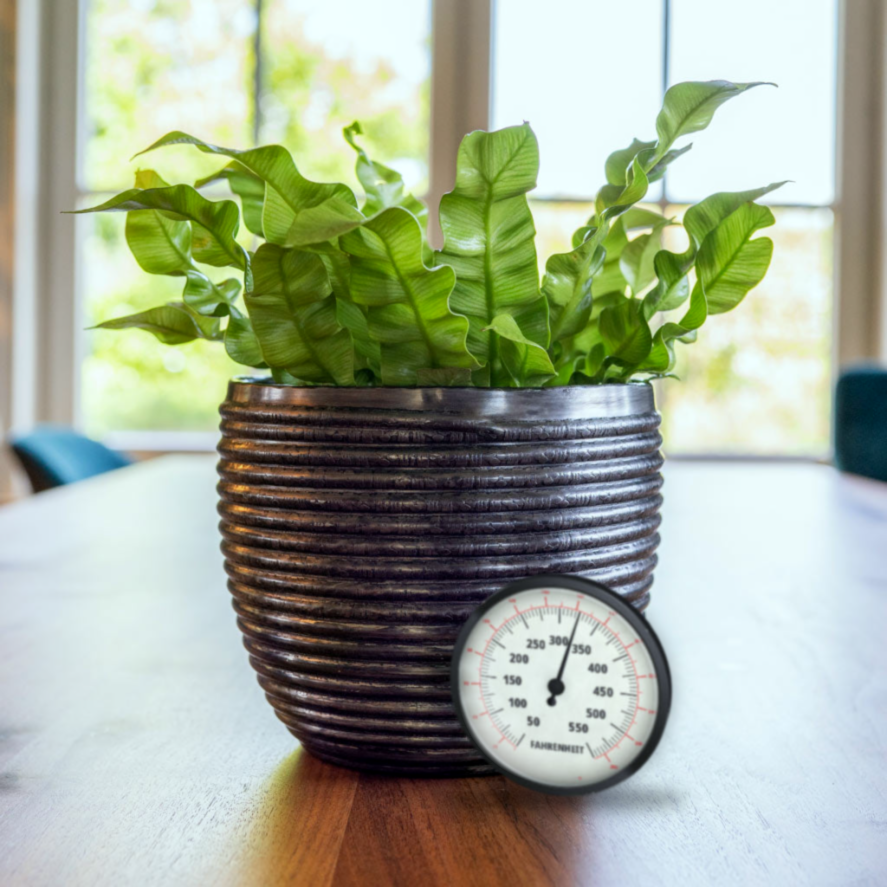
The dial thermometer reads 325 °F
